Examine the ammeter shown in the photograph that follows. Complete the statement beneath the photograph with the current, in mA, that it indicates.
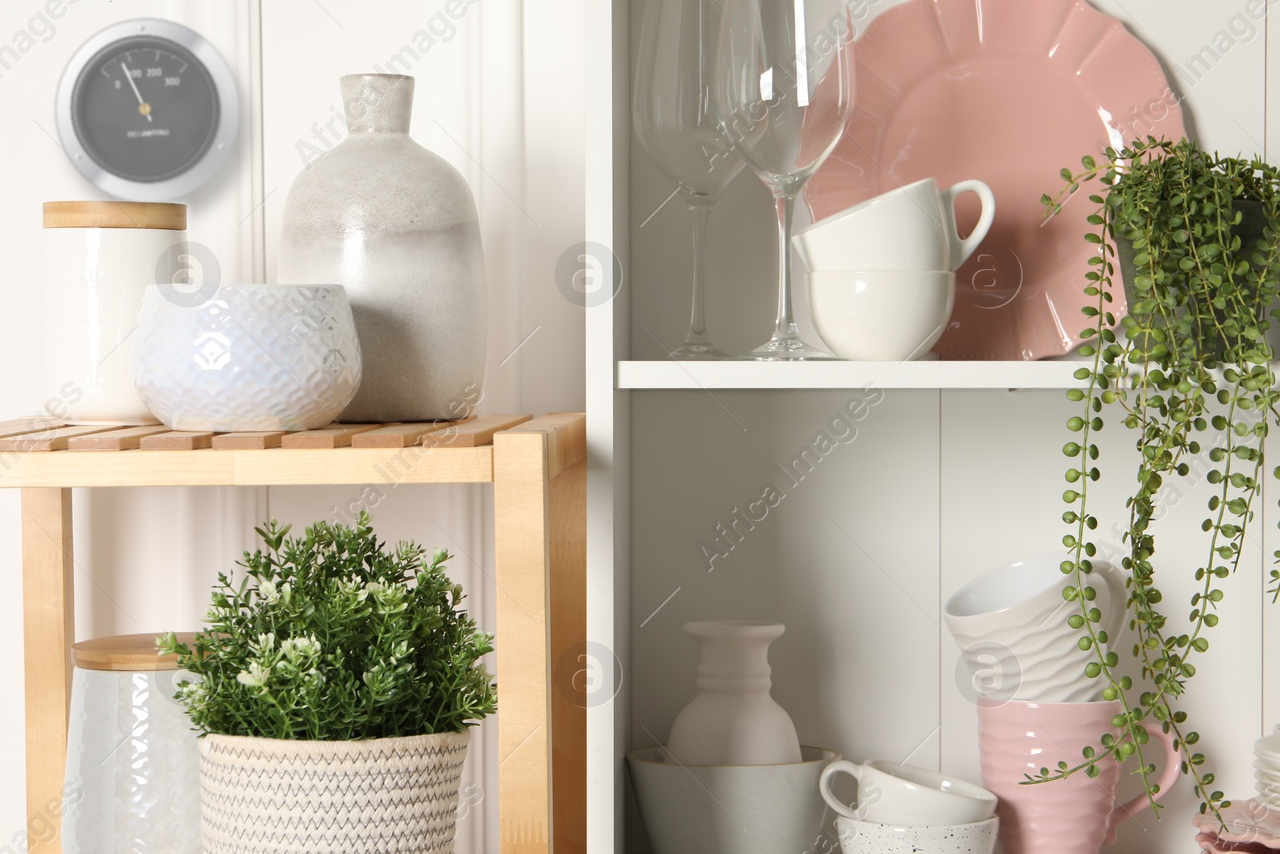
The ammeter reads 75 mA
